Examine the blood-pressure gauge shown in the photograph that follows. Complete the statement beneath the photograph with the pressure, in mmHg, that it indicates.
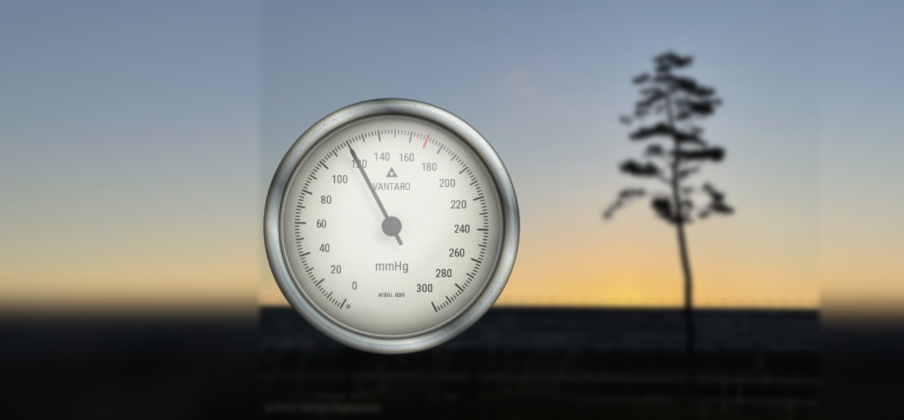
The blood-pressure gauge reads 120 mmHg
